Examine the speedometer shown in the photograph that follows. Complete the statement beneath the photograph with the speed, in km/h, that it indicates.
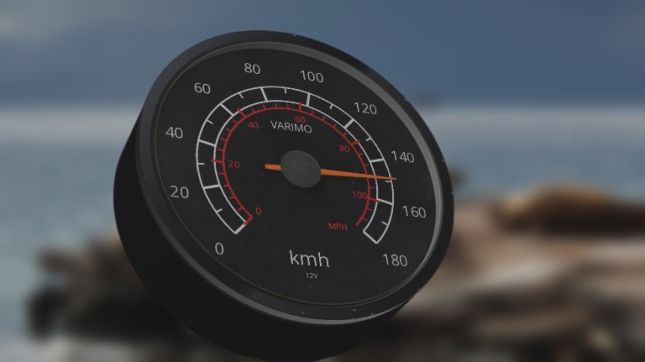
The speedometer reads 150 km/h
